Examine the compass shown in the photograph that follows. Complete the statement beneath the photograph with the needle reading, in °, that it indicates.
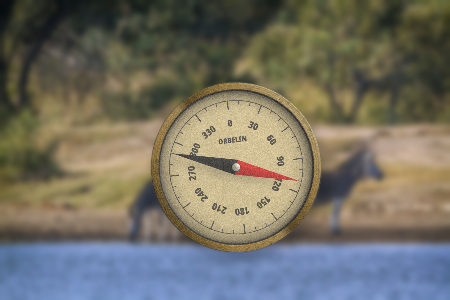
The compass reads 110 °
